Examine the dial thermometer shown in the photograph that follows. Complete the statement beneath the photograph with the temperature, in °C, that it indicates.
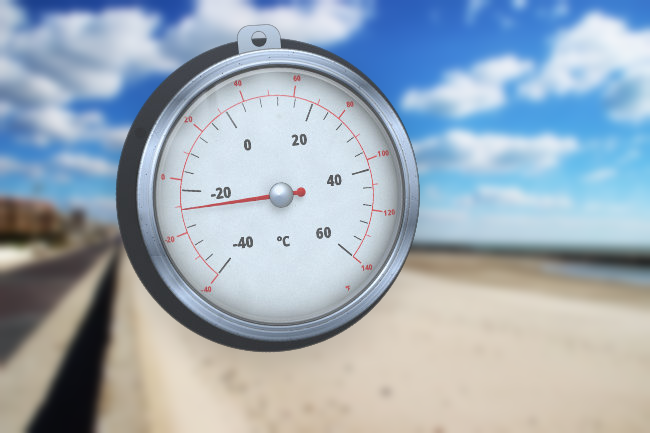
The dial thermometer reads -24 °C
